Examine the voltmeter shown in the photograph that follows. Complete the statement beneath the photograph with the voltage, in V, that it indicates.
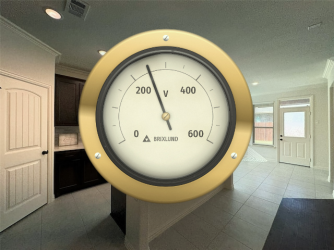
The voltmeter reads 250 V
